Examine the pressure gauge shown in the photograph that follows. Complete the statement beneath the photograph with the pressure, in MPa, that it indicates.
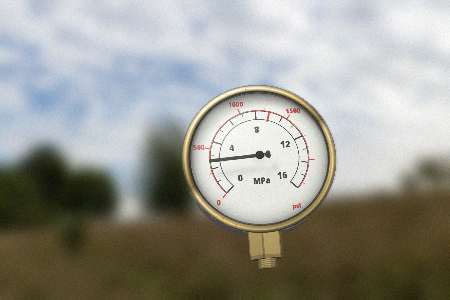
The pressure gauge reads 2.5 MPa
